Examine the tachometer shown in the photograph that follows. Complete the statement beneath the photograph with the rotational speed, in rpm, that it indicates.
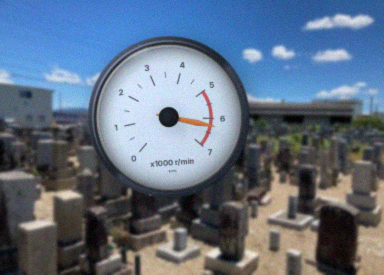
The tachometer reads 6250 rpm
